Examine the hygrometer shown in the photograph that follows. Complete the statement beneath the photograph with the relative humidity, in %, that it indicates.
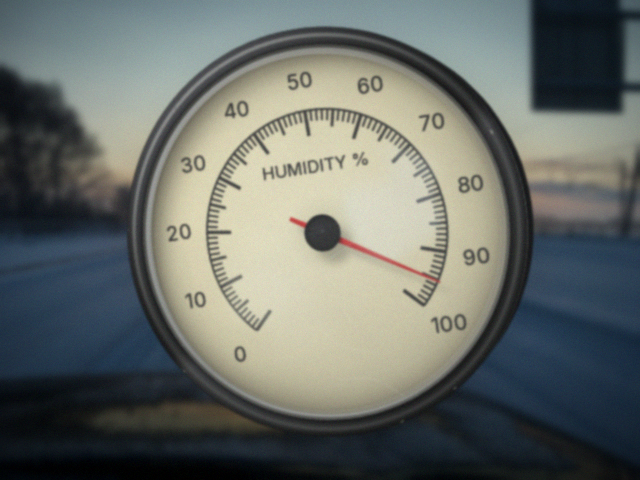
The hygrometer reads 95 %
